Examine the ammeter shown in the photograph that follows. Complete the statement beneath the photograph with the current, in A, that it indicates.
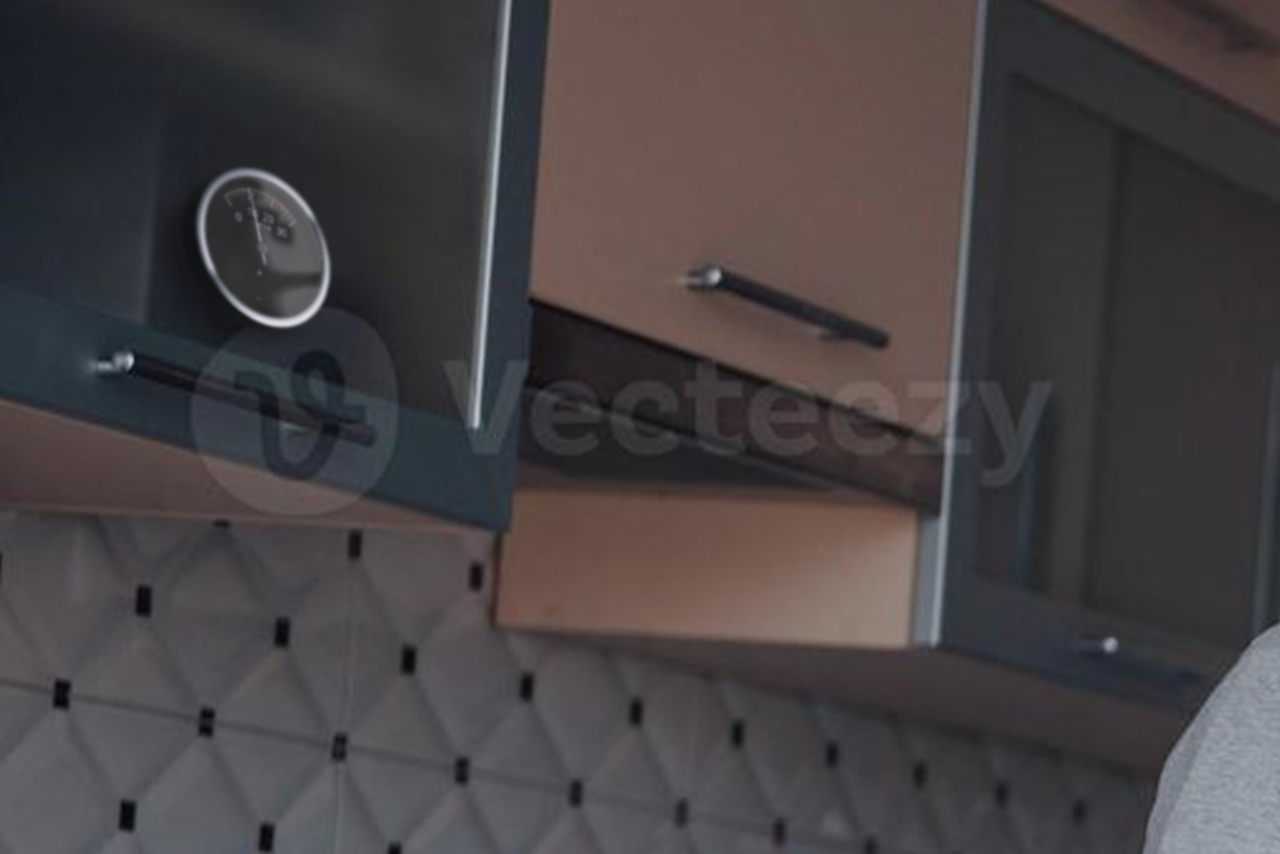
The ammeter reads 10 A
